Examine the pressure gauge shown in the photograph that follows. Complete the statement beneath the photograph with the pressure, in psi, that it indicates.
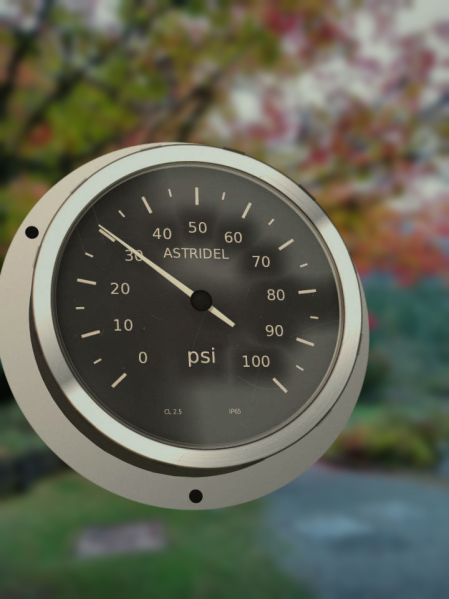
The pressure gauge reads 30 psi
